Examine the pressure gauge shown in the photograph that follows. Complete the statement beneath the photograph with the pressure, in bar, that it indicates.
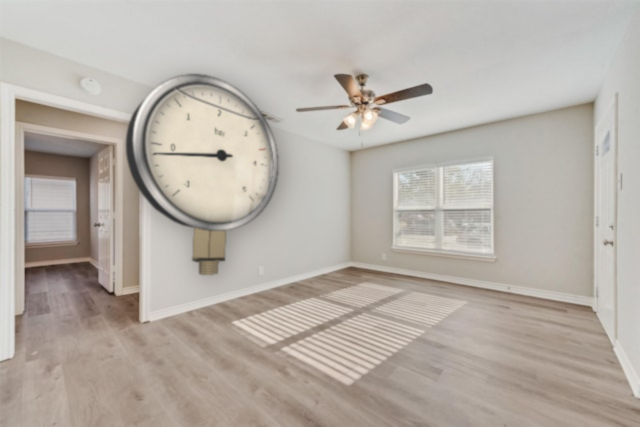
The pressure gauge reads -0.2 bar
